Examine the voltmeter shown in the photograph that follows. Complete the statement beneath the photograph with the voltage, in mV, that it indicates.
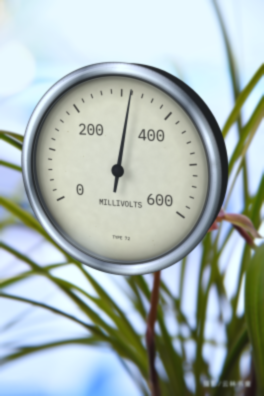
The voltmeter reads 320 mV
